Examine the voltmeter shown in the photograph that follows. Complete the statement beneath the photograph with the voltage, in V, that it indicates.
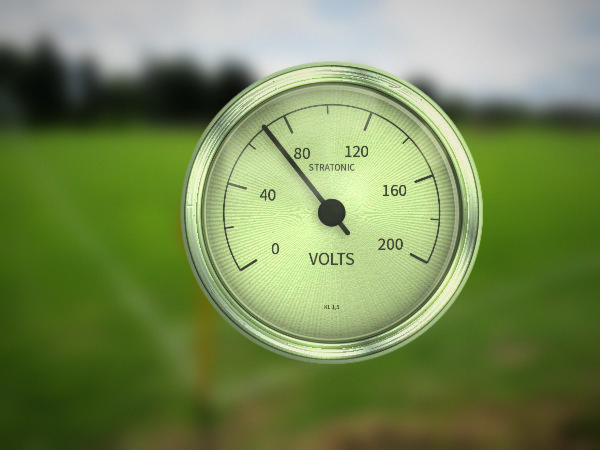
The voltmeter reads 70 V
